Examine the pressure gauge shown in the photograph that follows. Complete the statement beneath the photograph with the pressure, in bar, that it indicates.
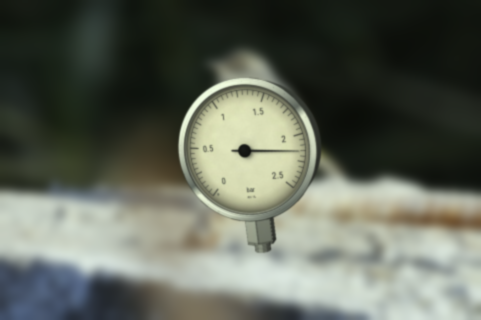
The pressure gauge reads 2.15 bar
